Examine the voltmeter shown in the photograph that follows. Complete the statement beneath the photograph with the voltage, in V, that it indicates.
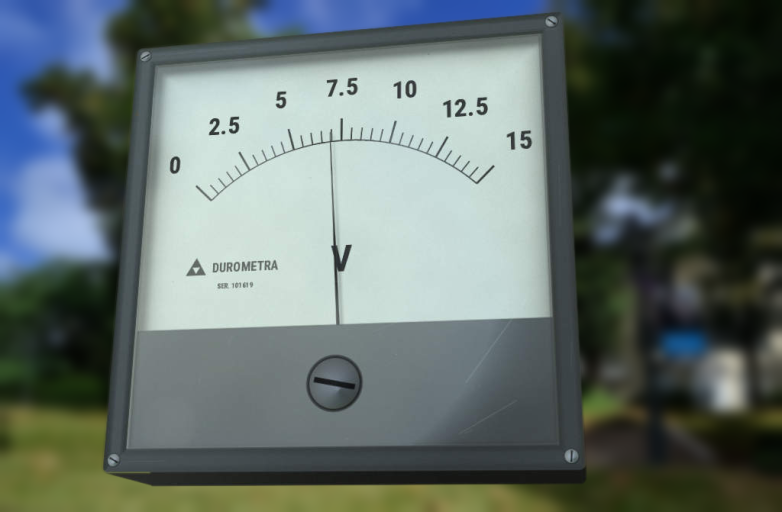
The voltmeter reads 7 V
